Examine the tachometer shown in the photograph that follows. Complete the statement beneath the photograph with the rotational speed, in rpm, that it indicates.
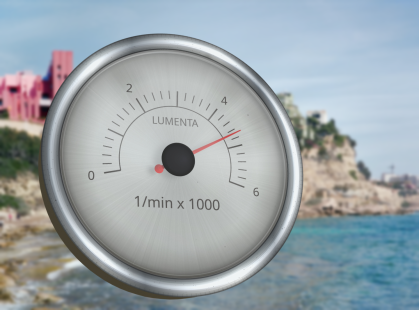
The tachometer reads 4700 rpm
